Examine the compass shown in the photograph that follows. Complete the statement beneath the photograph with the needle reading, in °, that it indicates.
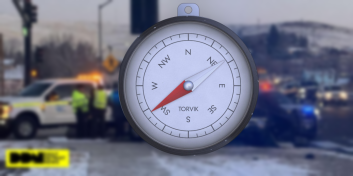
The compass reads 235 °
